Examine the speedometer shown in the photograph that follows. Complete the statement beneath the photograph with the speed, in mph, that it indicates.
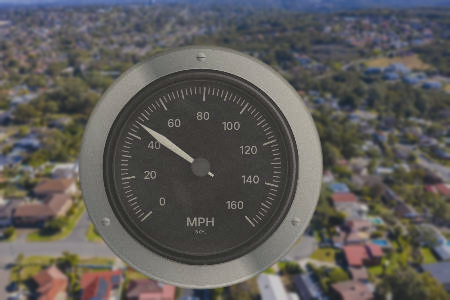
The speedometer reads 46 mph
